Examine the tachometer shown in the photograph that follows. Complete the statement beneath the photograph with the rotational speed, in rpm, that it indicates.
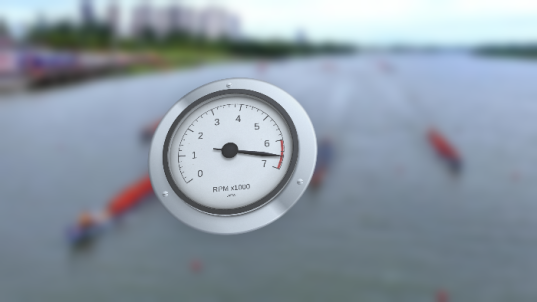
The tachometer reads 6600 rpm
